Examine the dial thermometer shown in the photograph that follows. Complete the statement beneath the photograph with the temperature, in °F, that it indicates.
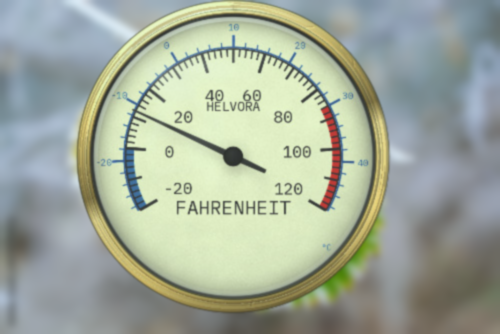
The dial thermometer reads 12 °F
